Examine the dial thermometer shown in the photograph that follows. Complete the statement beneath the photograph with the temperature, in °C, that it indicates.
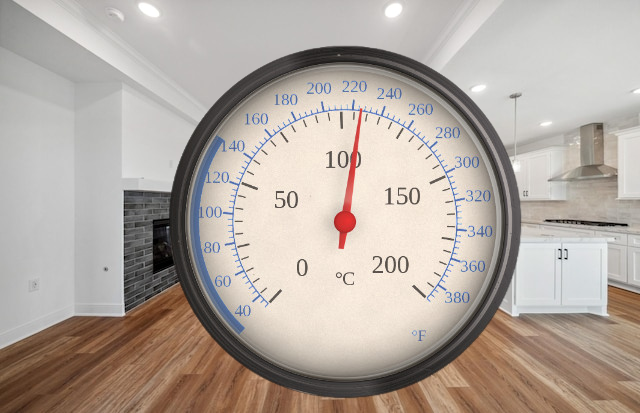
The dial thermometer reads 107.5 °C
